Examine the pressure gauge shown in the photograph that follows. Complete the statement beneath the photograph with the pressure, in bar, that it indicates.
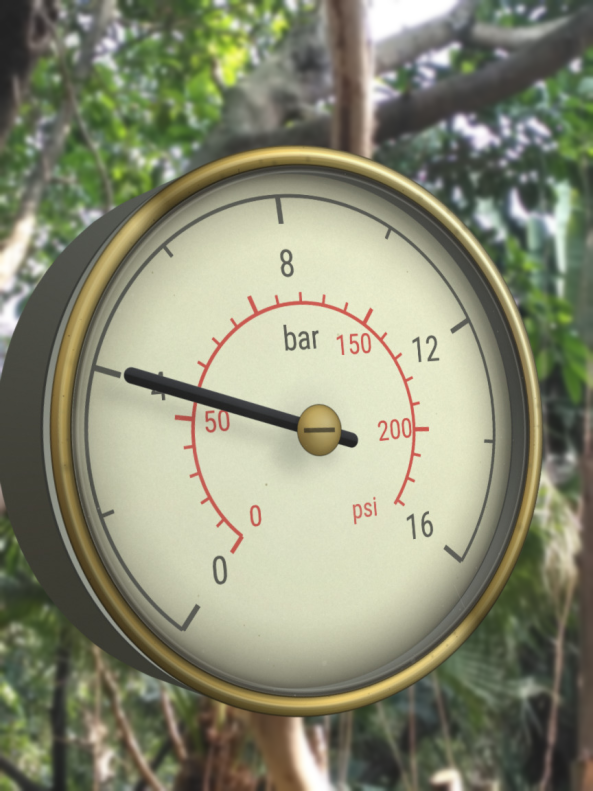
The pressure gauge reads 4 bar
